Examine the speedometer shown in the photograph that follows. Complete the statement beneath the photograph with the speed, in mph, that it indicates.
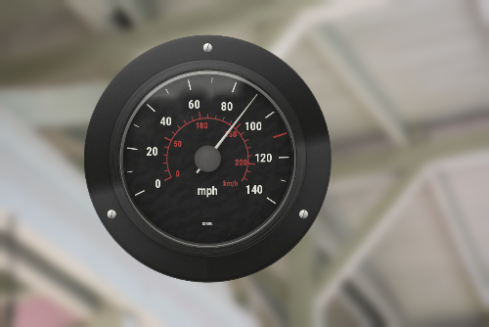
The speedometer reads 90 mph
